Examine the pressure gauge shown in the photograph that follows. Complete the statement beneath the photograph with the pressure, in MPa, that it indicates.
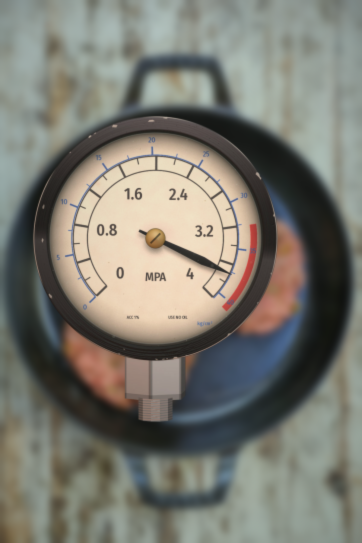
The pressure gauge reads 3.7 MPa
